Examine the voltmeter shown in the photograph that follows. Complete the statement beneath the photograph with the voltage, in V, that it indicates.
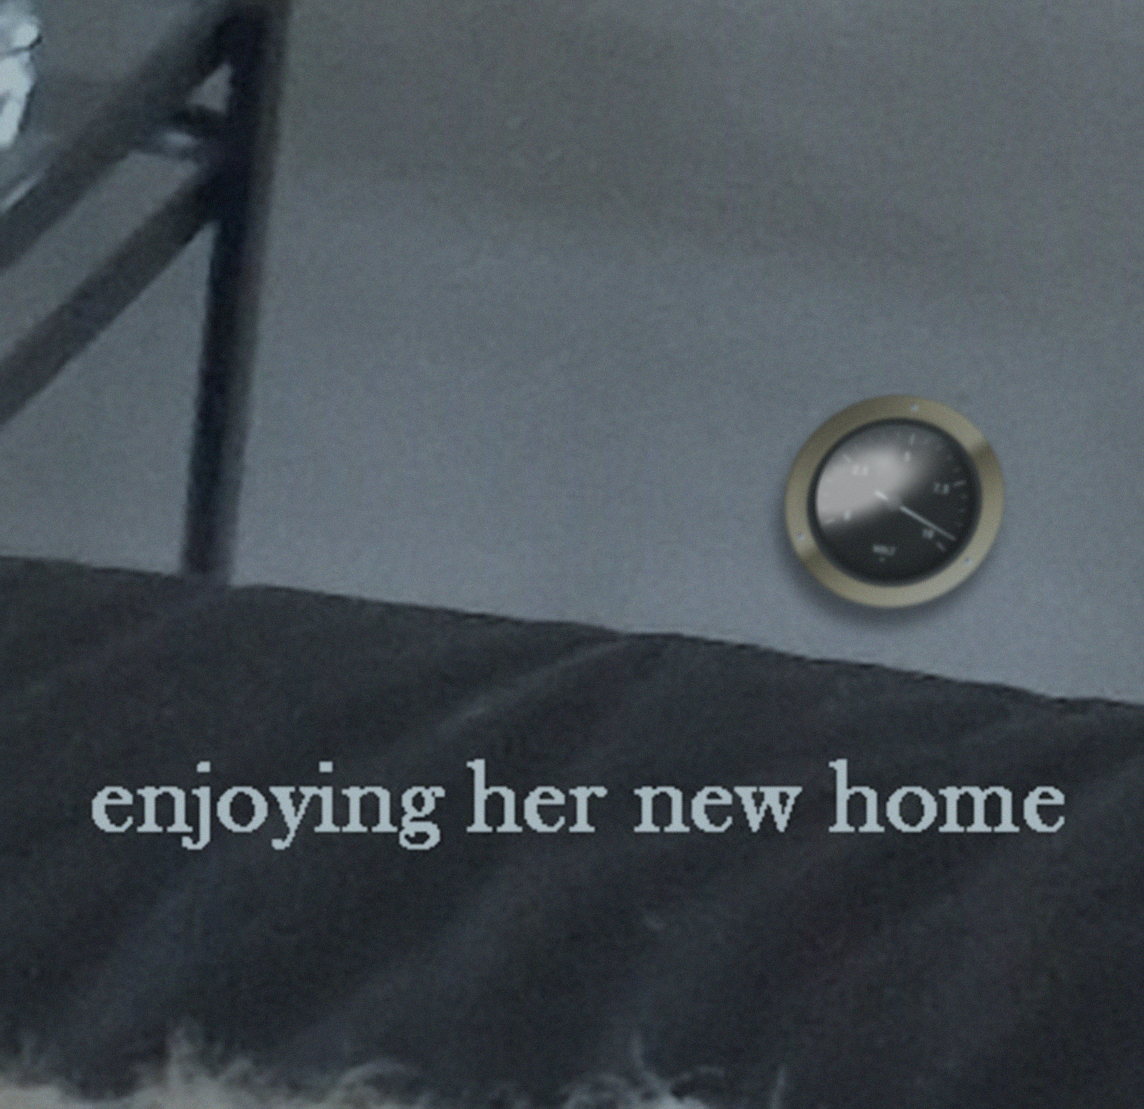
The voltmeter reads 9.5 V
